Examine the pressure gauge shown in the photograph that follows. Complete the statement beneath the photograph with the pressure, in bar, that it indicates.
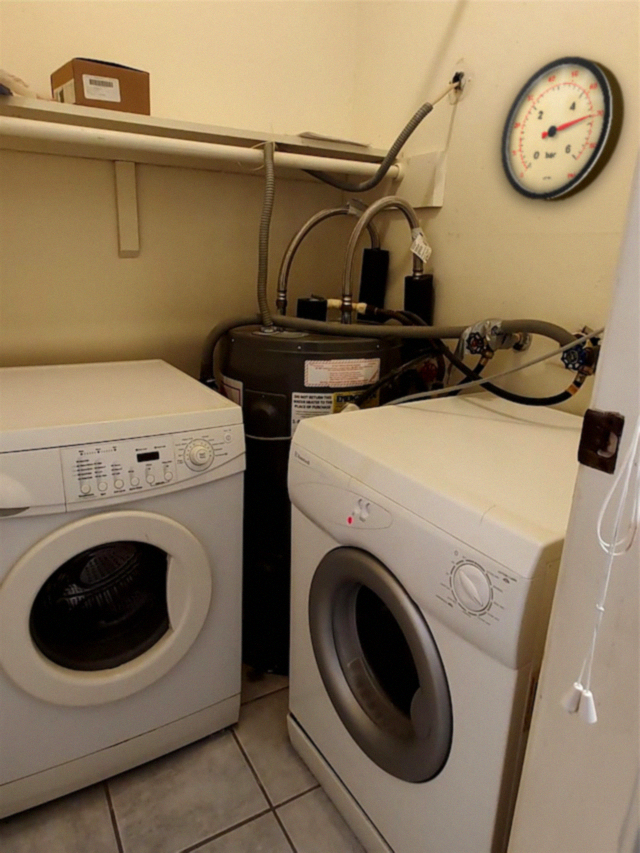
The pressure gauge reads 4.8 bar
